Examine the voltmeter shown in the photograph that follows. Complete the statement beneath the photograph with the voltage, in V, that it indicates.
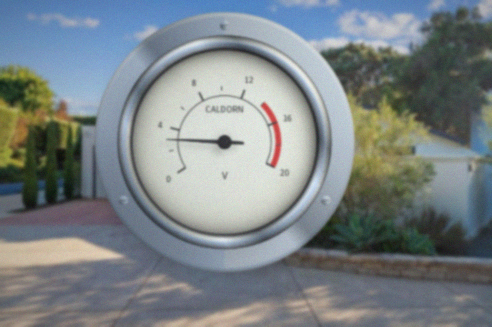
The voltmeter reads 3 V
